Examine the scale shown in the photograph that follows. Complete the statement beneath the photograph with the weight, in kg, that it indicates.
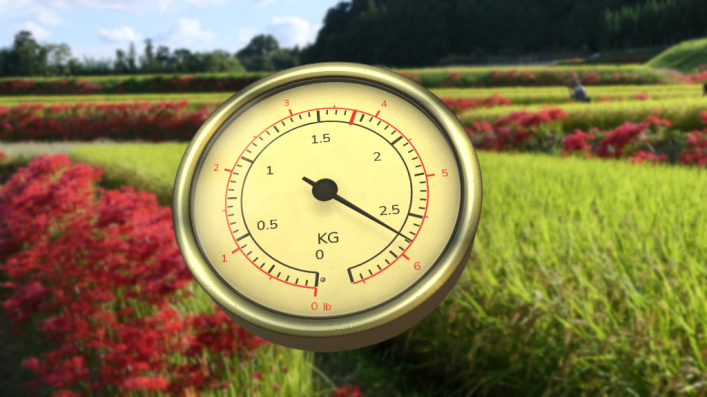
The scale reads 2.65 kg
